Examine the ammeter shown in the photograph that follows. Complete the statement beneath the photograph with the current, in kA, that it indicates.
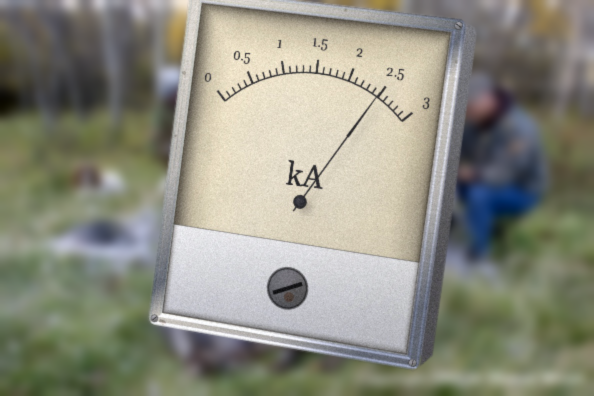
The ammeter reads 2.5 kA
